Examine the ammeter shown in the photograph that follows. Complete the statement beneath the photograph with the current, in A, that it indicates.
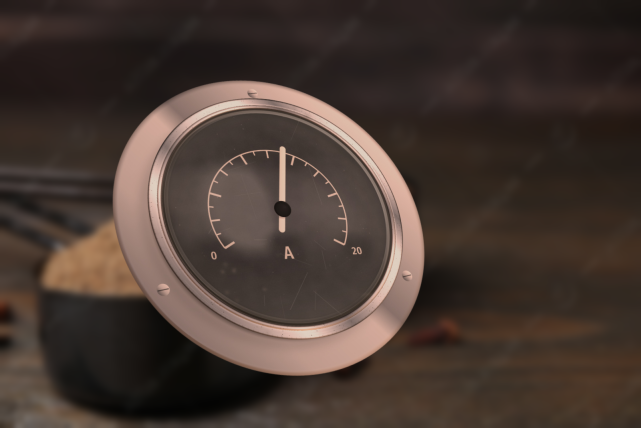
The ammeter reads 11 A
